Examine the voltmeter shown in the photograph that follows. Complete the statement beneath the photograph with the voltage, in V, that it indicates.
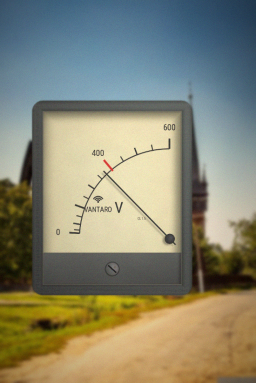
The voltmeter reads 375 V
